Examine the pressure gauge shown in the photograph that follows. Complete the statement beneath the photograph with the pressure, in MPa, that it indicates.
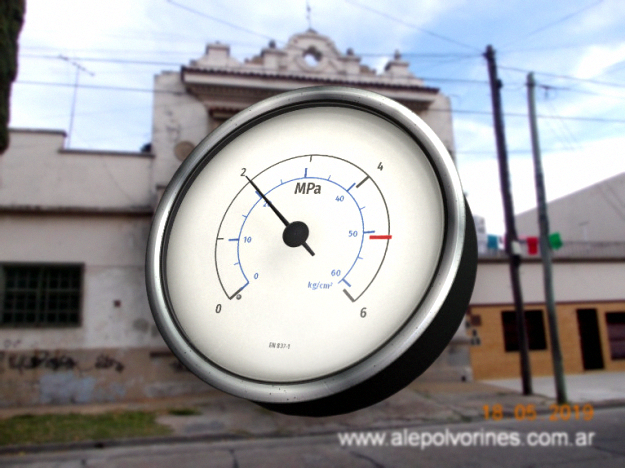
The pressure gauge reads 2 MPa
